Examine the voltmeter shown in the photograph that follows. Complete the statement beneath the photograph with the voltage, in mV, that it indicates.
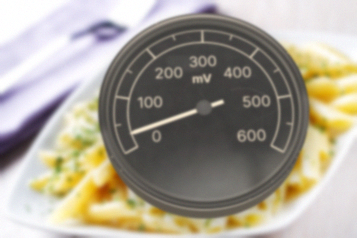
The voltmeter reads 25 mV
